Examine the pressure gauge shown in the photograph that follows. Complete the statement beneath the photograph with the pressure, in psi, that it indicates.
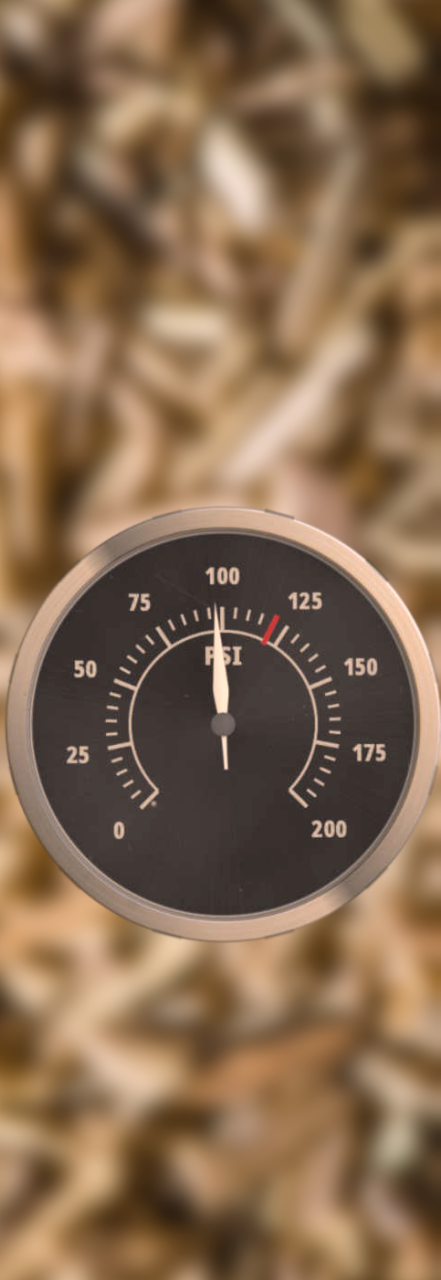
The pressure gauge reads 97.5 psi
